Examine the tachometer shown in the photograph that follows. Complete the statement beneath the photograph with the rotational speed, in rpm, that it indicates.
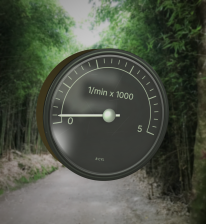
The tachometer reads 200 rpm
